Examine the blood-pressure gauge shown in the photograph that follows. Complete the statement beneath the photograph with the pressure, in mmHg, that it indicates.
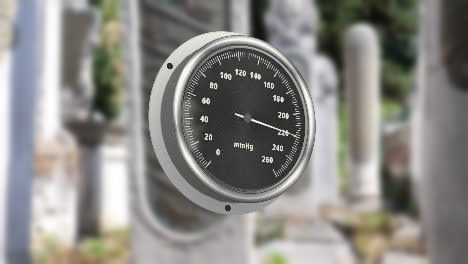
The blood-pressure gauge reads 220 mmHg
